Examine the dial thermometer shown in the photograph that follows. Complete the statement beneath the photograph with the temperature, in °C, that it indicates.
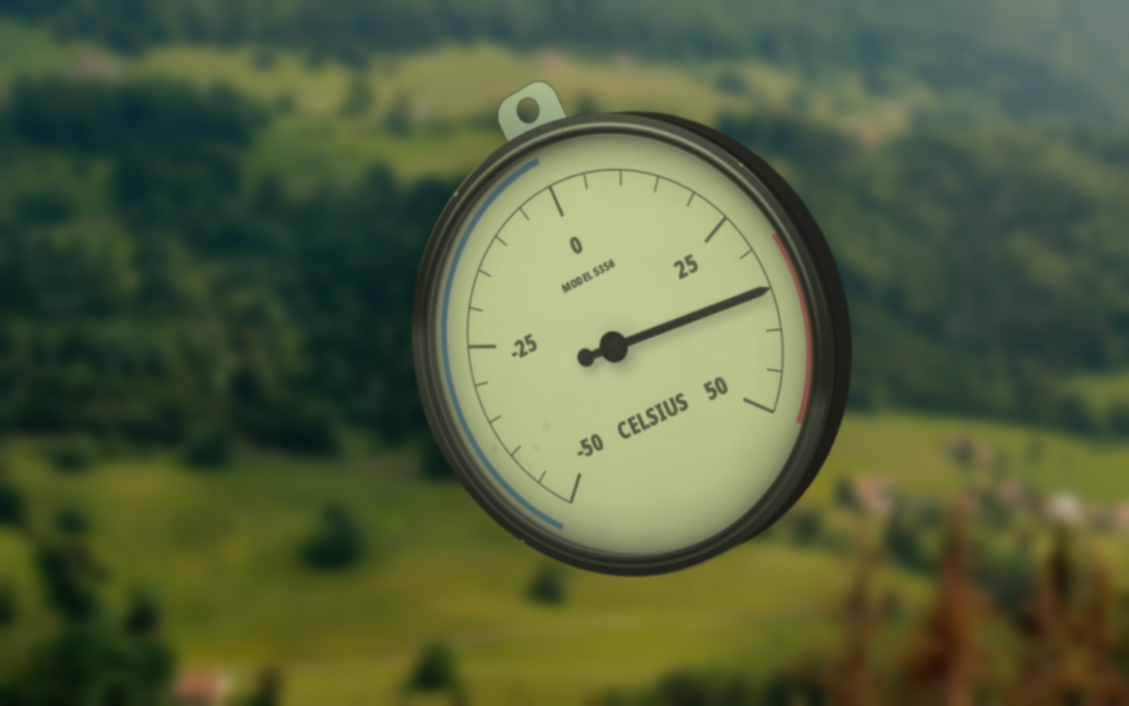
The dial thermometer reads 35 °C
